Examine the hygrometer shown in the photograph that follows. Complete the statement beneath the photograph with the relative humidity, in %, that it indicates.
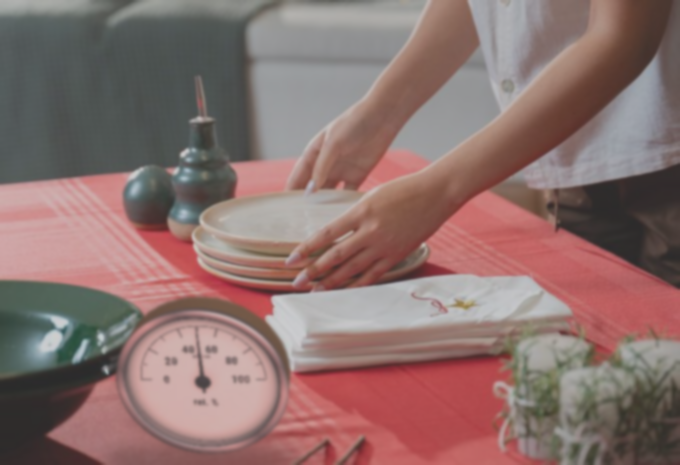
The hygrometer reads 50 %
